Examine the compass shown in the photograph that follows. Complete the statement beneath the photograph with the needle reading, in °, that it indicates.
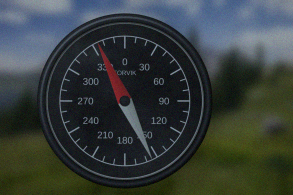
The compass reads 335 °
